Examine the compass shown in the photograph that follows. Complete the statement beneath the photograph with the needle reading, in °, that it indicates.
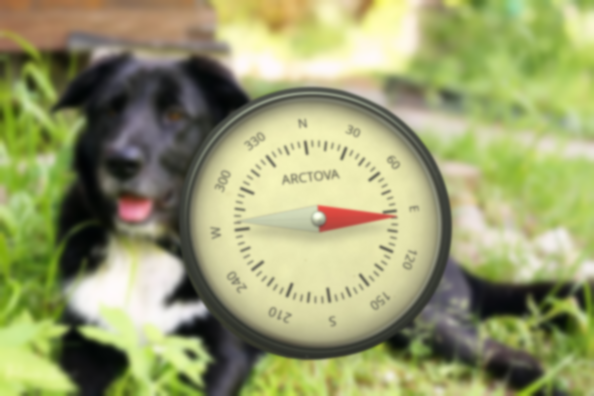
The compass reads 95 °
